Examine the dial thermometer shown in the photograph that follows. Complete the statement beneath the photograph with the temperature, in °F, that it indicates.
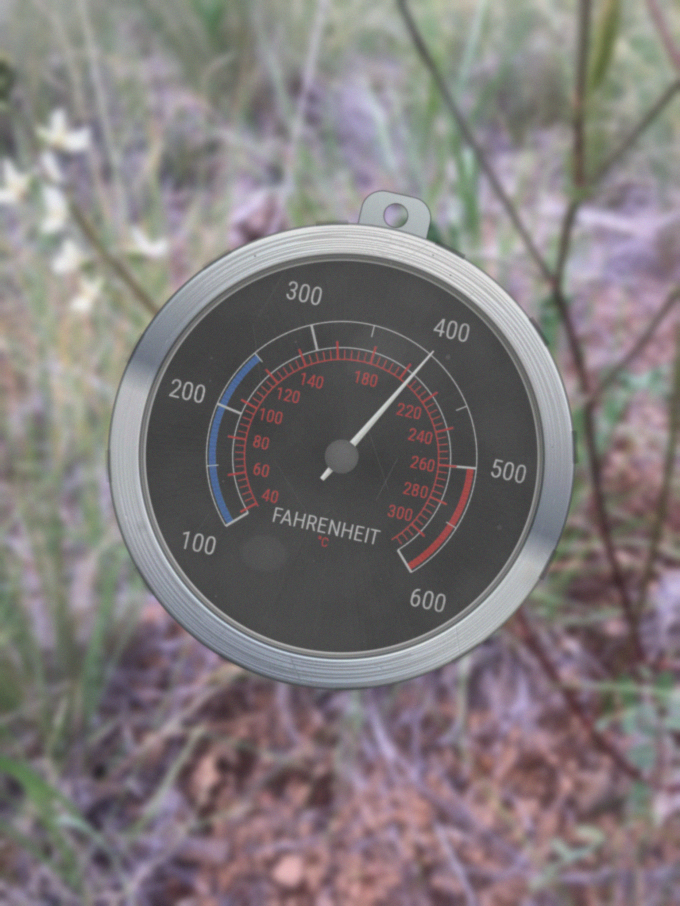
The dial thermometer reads 400 °F
